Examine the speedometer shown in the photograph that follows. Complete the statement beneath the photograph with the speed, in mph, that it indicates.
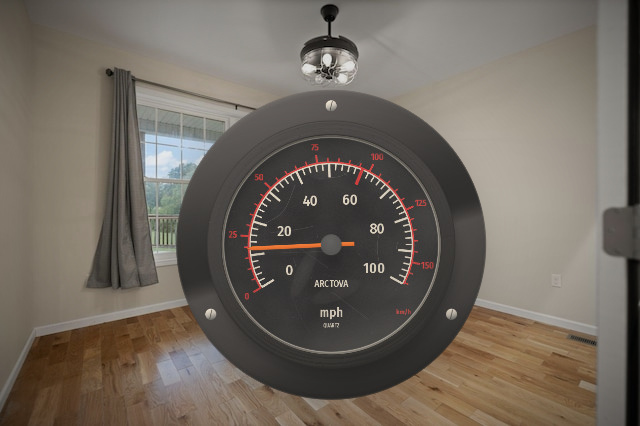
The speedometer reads 12 mph
